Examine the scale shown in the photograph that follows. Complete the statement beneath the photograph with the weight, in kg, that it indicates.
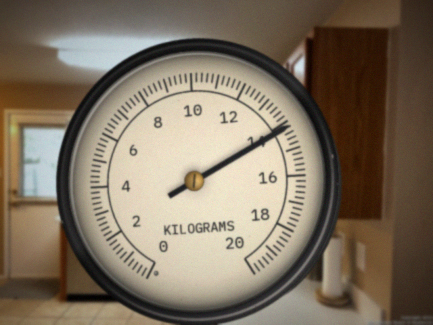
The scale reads 14.2 kg
